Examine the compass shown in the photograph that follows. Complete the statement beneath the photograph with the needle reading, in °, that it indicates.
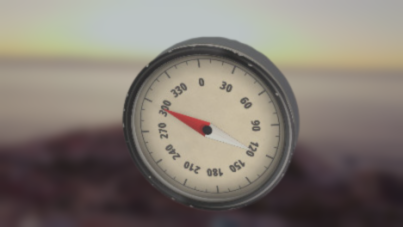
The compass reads 300 °
